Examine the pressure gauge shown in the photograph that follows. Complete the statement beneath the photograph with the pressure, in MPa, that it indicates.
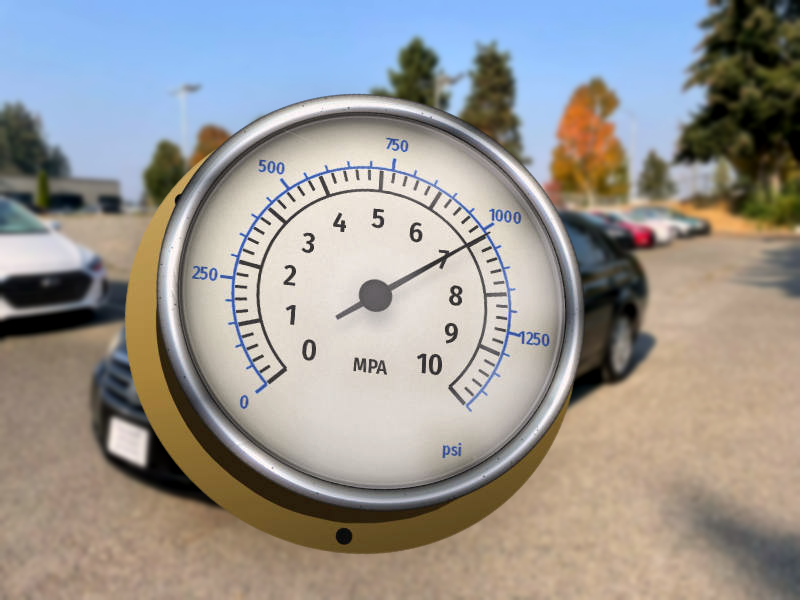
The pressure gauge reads 7 MPa
